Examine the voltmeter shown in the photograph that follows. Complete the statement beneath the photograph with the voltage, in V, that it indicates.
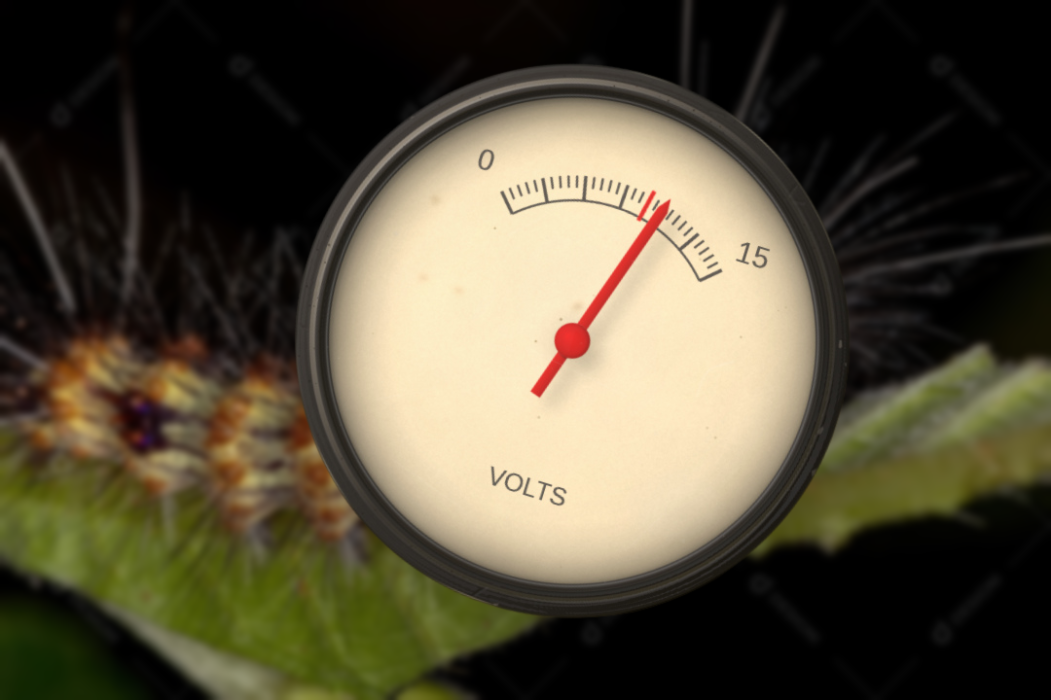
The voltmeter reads 10 V
